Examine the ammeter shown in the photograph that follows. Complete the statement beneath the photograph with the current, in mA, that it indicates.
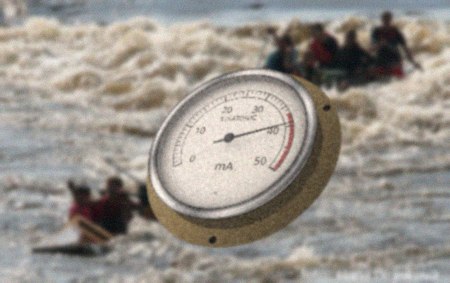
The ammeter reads 40 mA
